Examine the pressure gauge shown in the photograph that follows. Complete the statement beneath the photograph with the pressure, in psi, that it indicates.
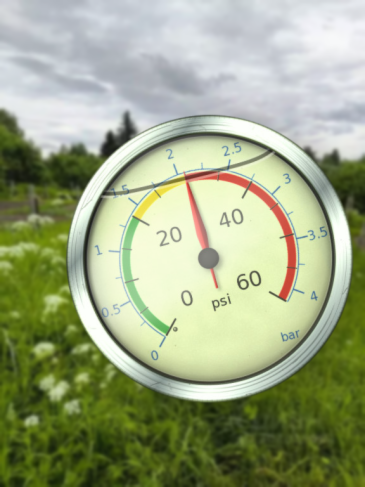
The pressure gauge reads 30 psi
